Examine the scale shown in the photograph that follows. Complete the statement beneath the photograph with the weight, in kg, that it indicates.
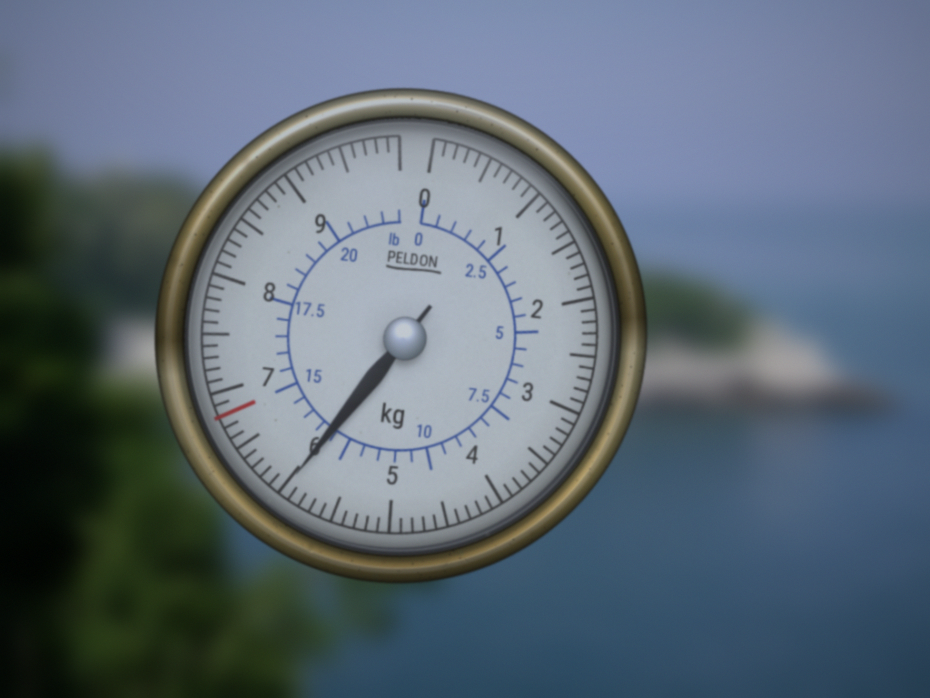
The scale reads 6 kg
